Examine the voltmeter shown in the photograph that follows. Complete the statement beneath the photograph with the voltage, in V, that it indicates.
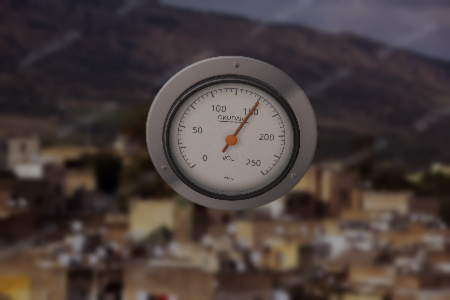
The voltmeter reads 150 V
